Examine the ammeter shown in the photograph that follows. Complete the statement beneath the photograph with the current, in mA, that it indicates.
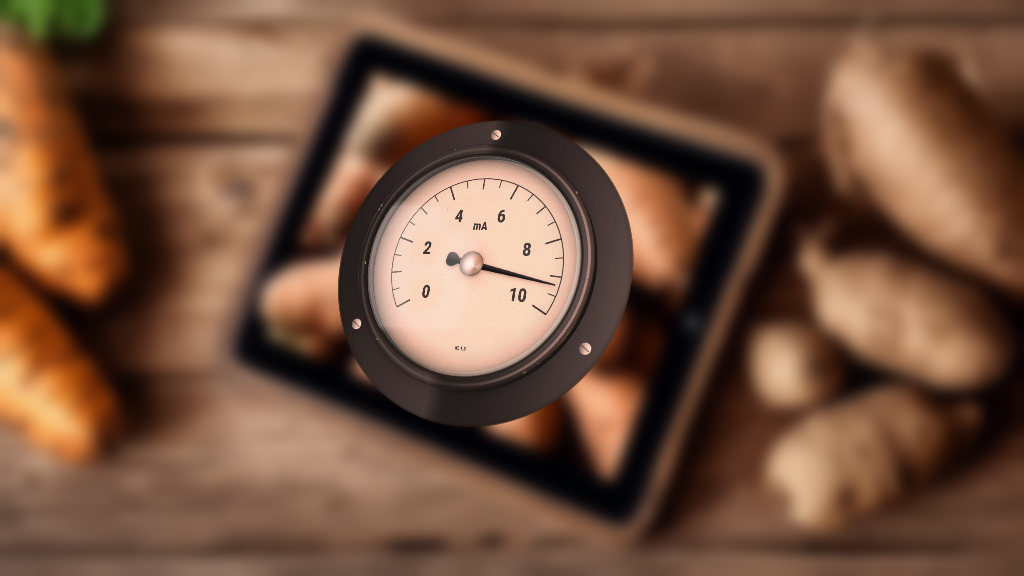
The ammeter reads 9.25 mA
